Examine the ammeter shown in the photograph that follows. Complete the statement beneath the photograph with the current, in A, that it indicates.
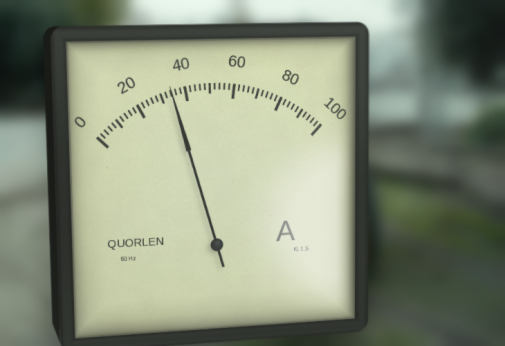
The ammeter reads 34 A
